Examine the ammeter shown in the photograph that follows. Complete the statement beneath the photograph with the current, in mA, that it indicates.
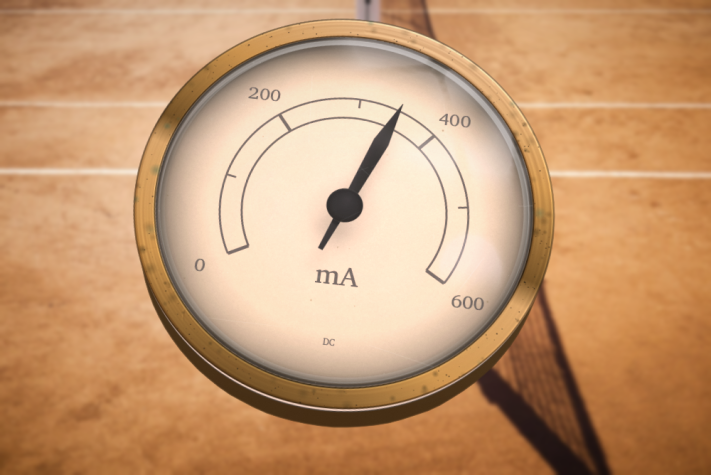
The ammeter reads 350 mA
